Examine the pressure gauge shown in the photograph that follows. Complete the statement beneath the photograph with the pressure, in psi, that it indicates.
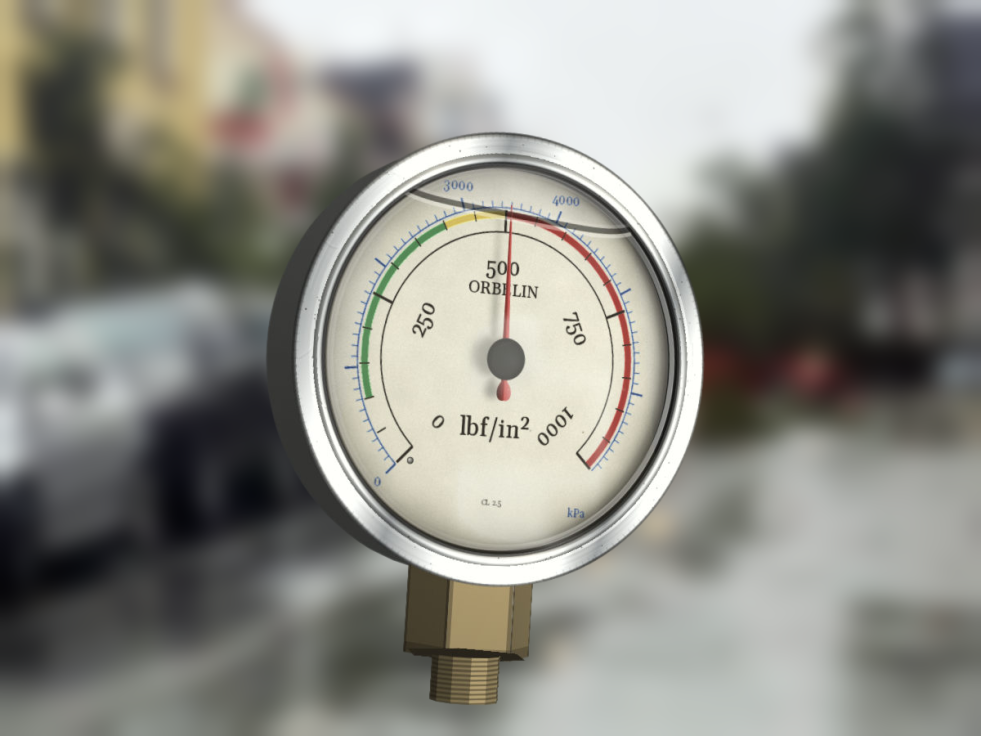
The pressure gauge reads 500 psi
